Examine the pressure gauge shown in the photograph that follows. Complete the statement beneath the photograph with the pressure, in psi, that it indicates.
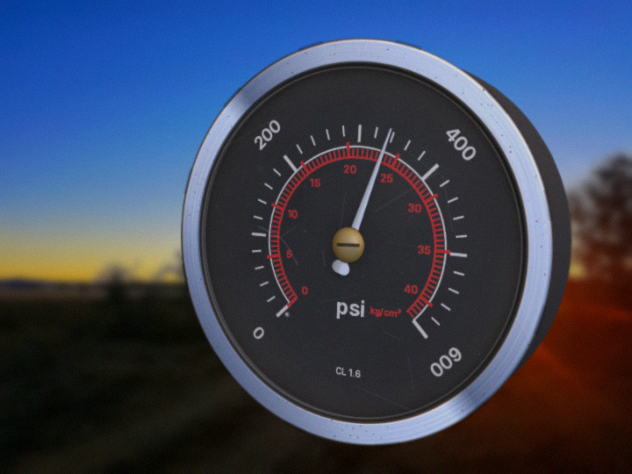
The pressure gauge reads 340 psi
